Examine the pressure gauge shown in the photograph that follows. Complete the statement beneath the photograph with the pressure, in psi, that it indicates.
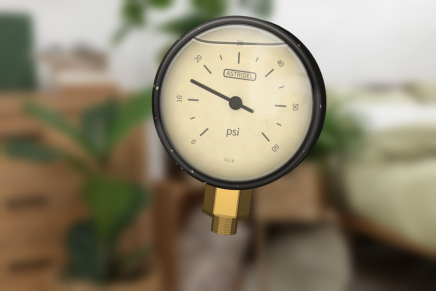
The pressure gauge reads 15 psi
